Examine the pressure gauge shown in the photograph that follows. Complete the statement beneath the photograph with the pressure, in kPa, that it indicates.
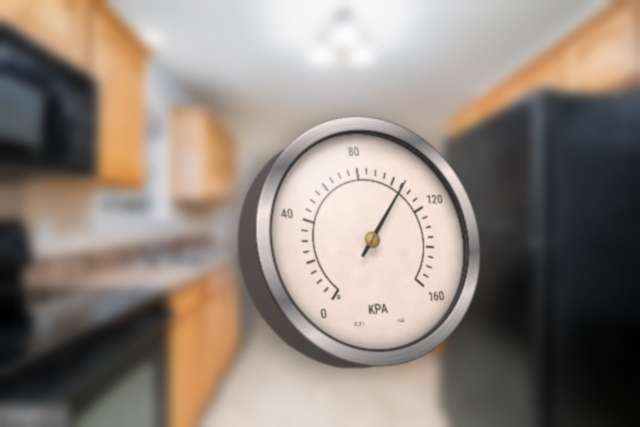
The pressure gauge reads 105 kPa
